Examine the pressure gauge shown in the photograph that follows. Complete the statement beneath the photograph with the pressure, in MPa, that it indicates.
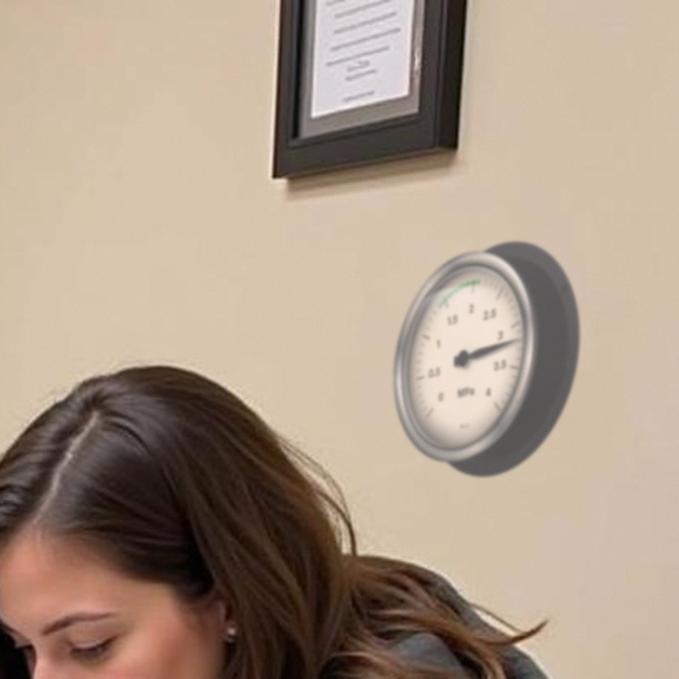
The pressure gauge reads 3.2 MPa
